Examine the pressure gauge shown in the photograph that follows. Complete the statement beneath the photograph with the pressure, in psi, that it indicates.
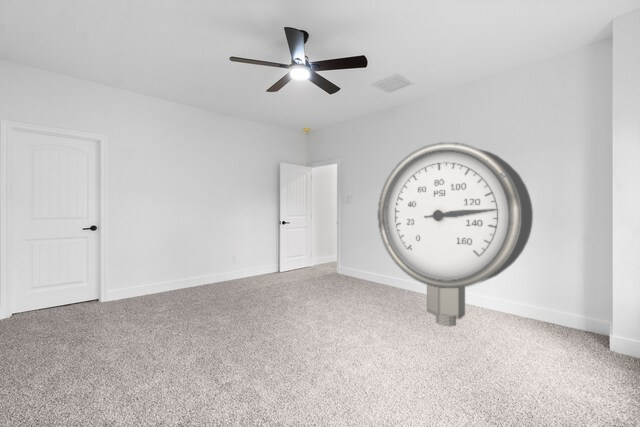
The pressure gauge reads 130 psi
